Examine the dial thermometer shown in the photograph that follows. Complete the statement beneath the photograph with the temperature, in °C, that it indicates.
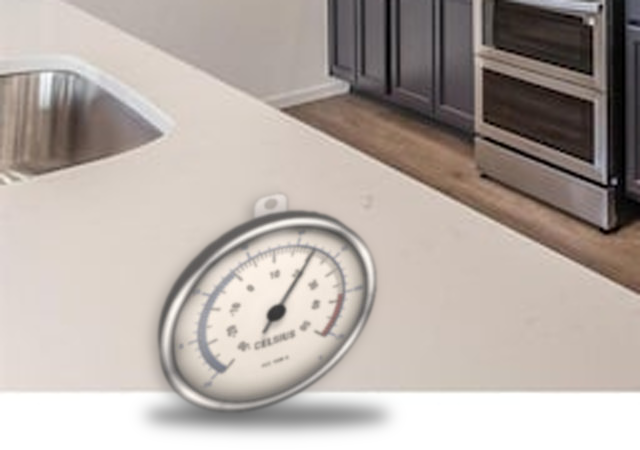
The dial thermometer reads 20 °C
